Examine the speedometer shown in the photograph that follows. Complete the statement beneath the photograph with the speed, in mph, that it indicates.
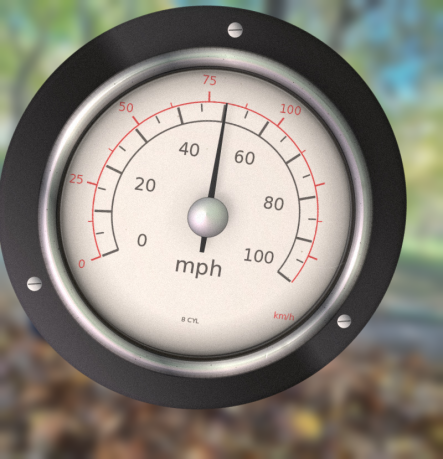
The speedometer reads 50 mph
